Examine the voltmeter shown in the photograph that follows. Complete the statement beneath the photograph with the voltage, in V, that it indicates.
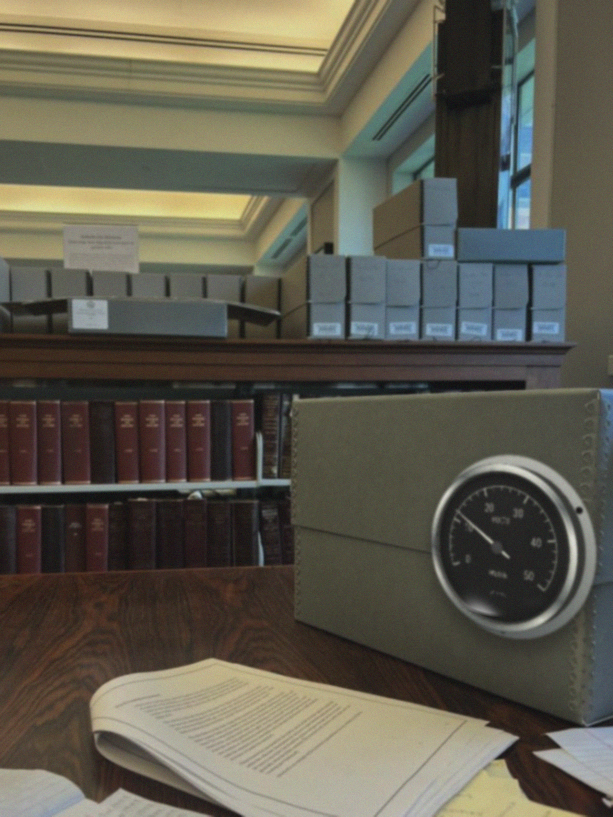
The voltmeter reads 12 V
